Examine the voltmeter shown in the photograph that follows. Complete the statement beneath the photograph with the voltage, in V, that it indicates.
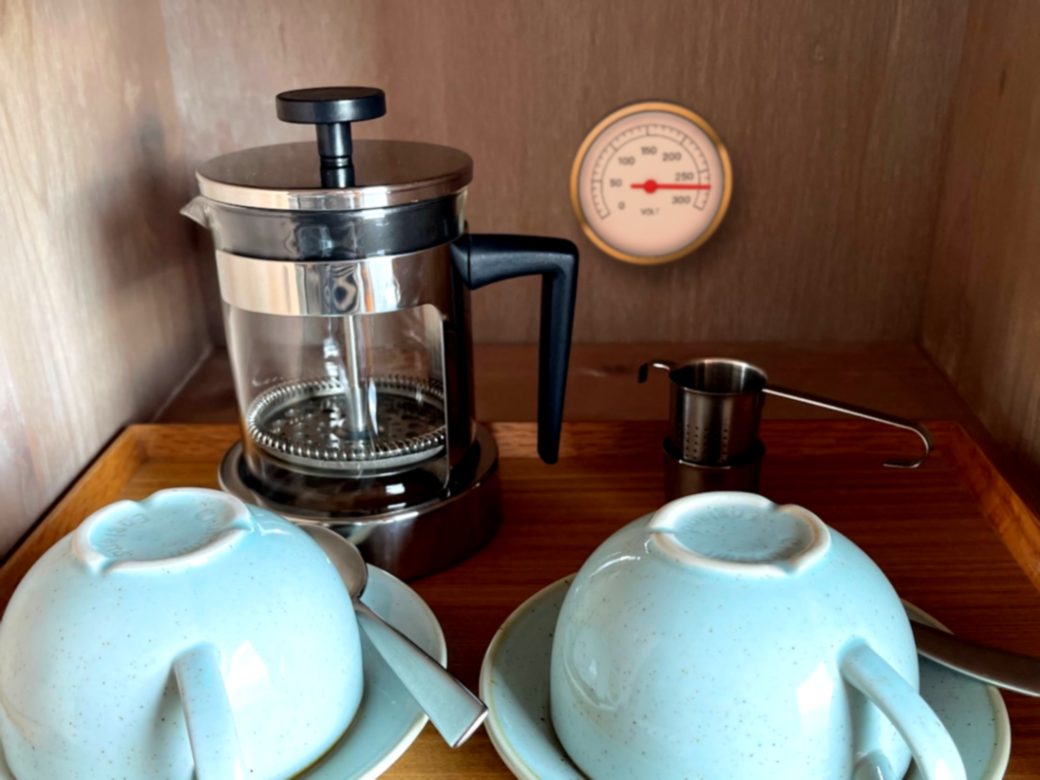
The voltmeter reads 270 V
